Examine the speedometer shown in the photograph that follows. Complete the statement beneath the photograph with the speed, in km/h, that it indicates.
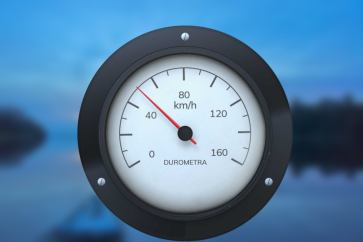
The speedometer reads 50 km/h
